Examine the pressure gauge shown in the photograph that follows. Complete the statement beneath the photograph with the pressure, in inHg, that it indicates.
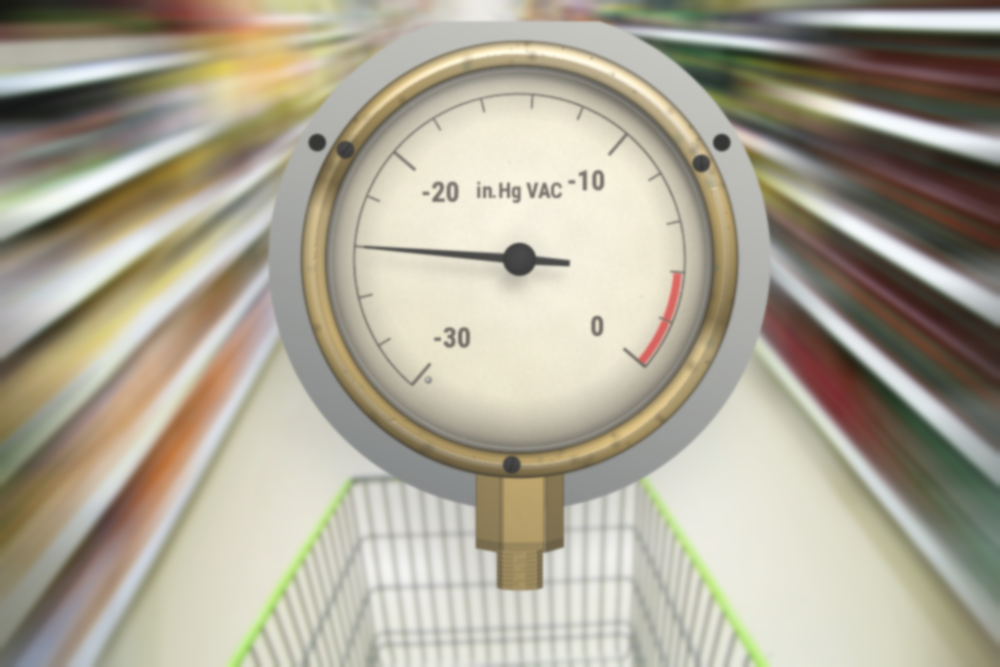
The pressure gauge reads -24 inHg
